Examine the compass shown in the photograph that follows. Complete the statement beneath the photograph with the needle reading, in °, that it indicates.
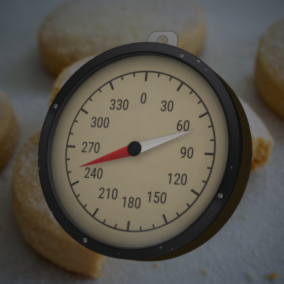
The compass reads 250 °
